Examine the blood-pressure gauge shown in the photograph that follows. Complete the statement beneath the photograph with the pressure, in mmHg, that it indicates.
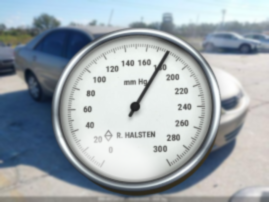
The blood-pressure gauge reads 180 mmHg
